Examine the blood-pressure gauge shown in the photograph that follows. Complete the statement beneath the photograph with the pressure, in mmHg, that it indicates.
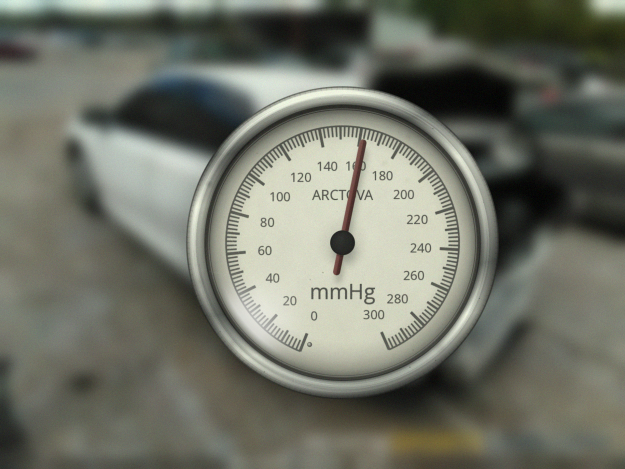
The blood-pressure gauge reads 162 mmHg
